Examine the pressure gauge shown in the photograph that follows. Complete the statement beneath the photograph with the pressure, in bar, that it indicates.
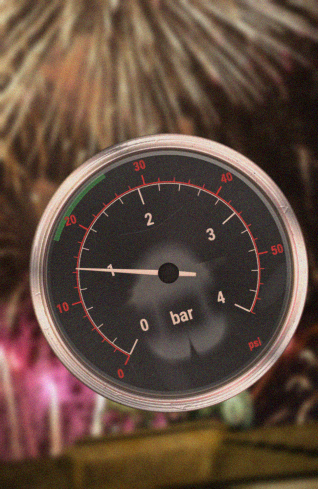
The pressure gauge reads 1 bar
